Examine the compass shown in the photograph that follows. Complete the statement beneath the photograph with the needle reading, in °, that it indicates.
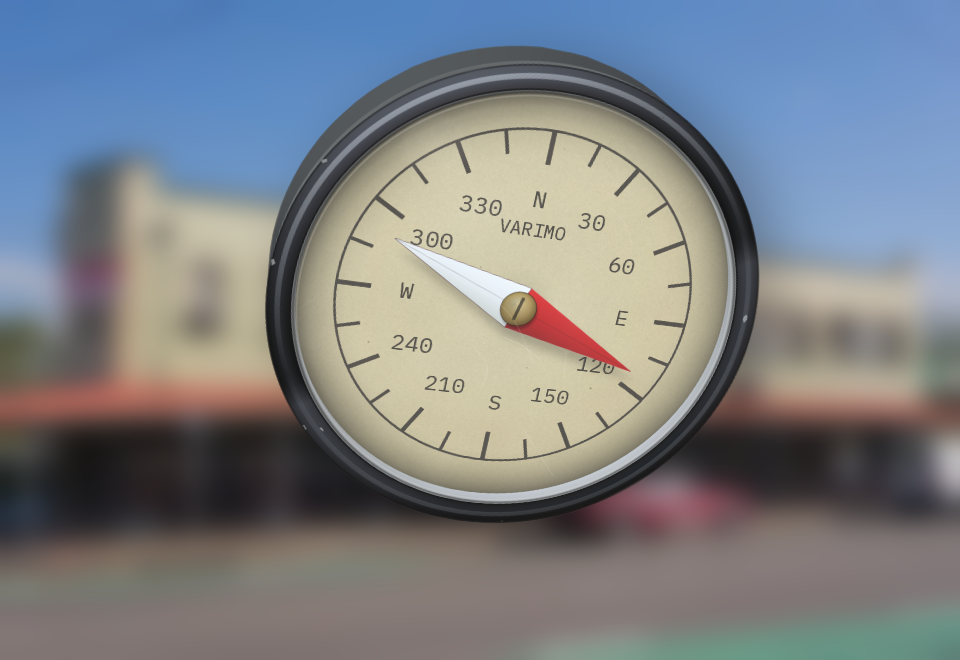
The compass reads 112.5 °
